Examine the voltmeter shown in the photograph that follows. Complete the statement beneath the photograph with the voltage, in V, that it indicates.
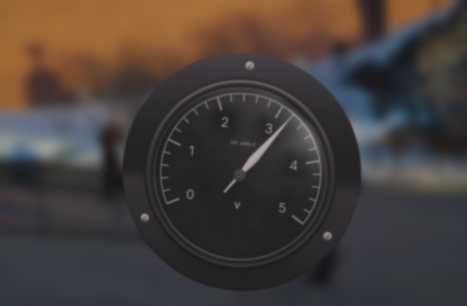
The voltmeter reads 3.2 V
